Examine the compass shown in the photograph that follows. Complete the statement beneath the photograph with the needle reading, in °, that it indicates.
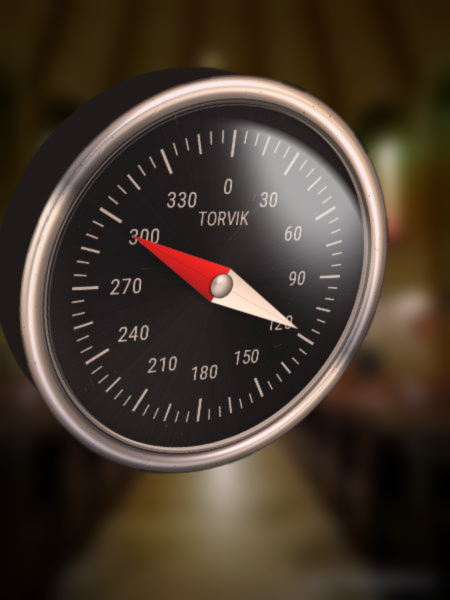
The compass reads 297.5 °
